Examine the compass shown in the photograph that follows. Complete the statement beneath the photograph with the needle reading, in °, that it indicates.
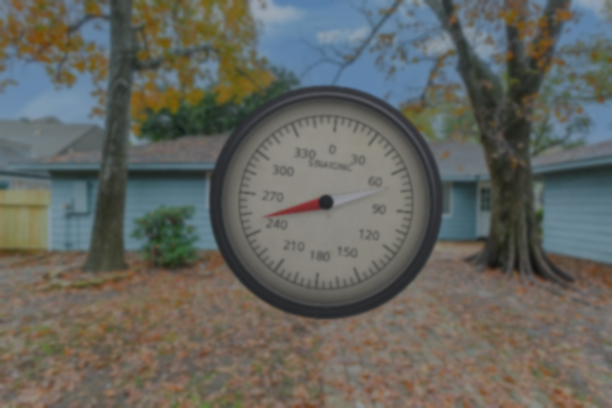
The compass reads 250 °
